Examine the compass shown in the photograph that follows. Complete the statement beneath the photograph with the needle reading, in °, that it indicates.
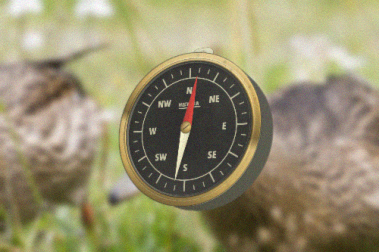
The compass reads 10 °
